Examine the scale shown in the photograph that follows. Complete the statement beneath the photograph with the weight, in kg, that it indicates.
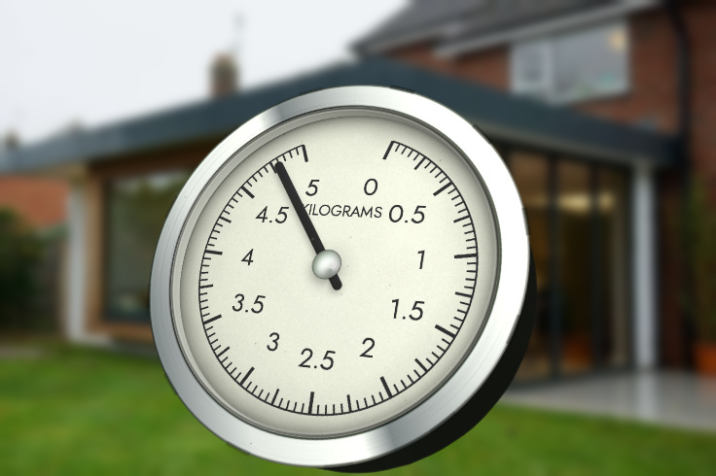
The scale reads 4.8 kg
